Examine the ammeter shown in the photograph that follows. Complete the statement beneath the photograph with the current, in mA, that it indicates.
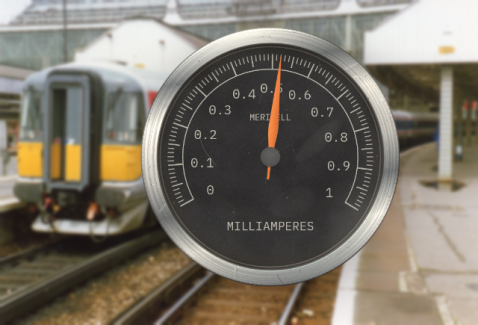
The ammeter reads 0.52 mA
